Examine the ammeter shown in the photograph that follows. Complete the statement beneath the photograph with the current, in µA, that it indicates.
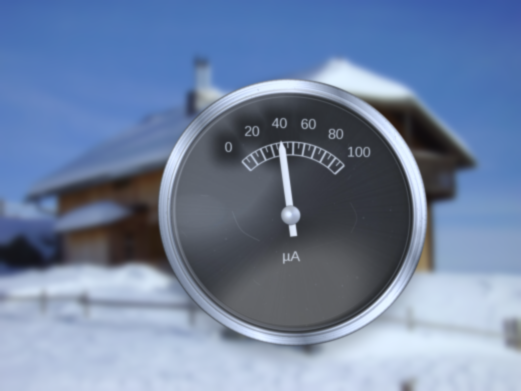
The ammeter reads 40 µA
